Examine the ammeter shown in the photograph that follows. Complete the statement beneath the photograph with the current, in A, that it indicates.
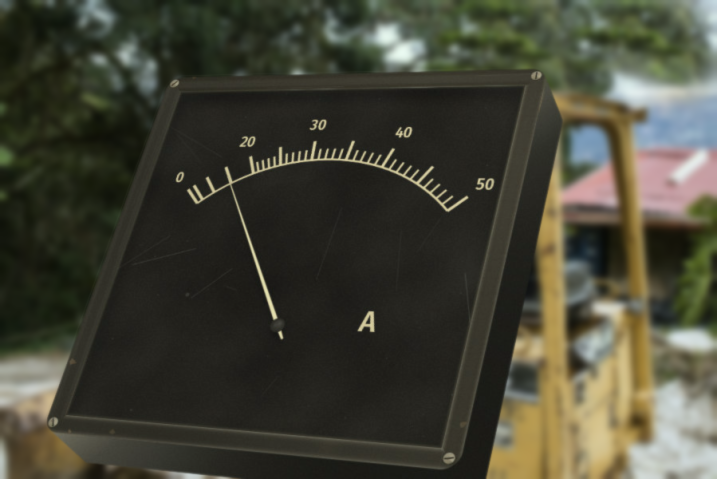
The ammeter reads 15 A
